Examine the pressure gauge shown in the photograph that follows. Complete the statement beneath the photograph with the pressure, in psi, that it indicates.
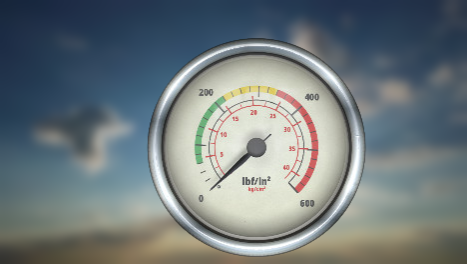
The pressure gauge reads 0 psi
